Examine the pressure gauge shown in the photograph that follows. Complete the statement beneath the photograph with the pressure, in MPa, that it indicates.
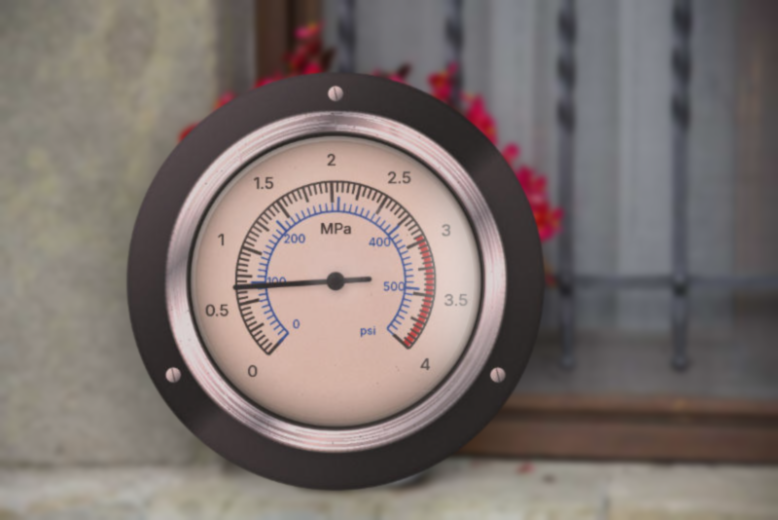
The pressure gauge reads 0.65 MPa
